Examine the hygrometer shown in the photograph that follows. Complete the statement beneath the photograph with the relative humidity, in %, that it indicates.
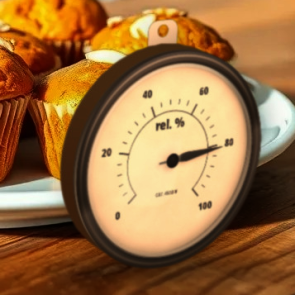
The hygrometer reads 80 %
